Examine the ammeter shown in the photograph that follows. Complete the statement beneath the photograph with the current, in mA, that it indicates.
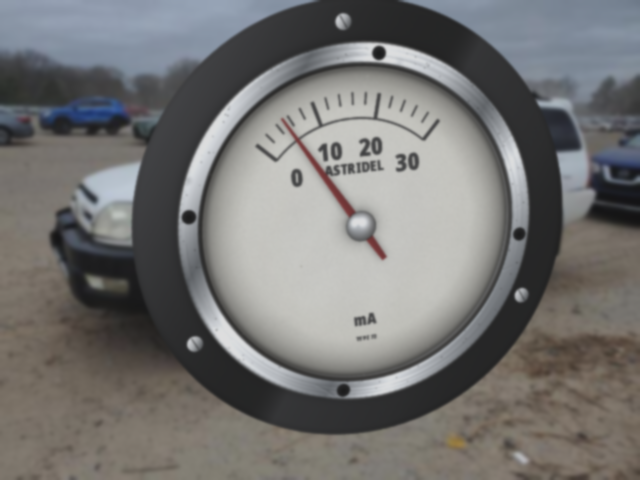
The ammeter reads 5 mA
